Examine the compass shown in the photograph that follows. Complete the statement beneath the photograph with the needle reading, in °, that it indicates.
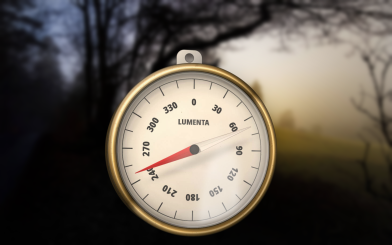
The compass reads 247.5 °
